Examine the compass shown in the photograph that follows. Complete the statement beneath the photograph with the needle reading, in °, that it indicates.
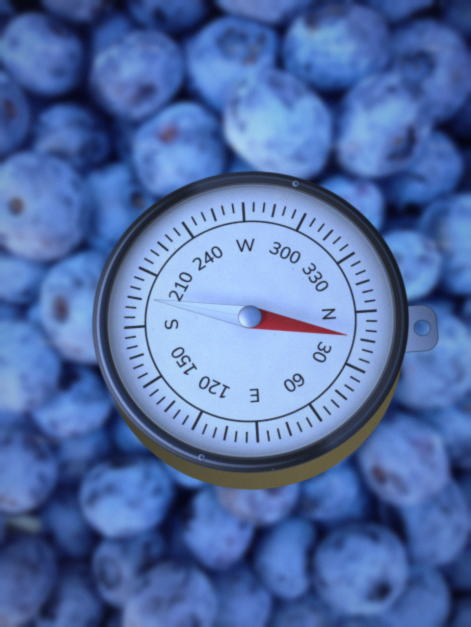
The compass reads 15 °
